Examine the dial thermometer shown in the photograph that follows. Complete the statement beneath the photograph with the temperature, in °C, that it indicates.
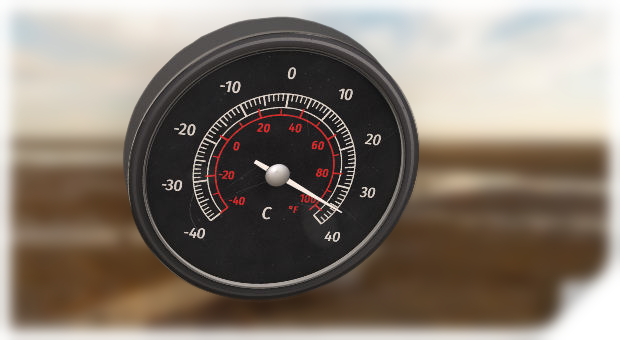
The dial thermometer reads 35 °C
